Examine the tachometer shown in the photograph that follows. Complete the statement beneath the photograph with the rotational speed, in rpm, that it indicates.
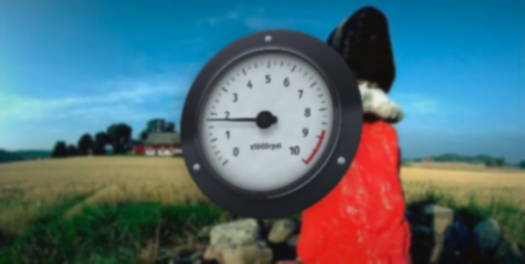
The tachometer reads 1750 rpm
